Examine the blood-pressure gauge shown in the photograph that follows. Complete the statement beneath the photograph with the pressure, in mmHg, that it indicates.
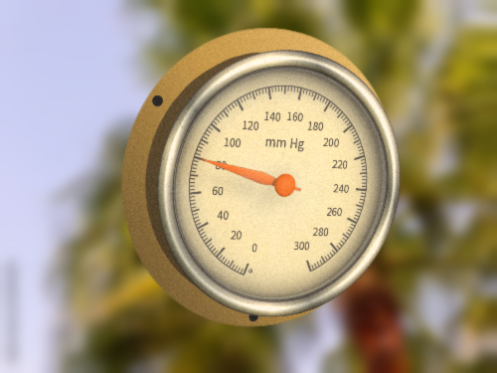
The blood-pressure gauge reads 80 mmHg
